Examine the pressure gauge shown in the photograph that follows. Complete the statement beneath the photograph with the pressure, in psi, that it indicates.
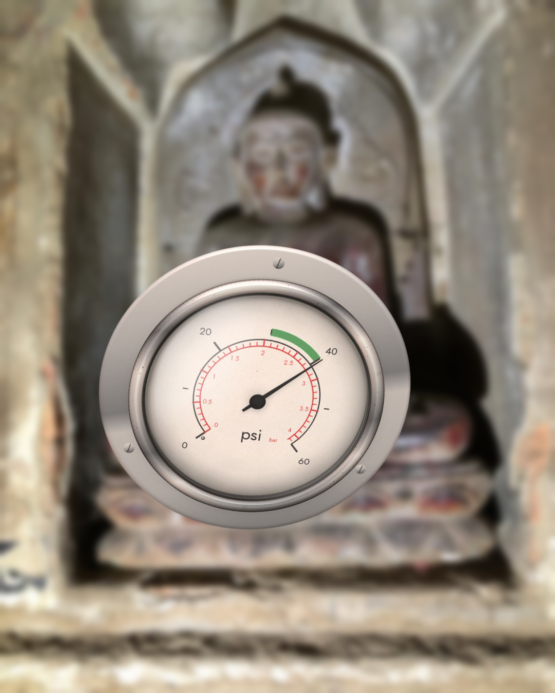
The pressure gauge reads 40 psi
